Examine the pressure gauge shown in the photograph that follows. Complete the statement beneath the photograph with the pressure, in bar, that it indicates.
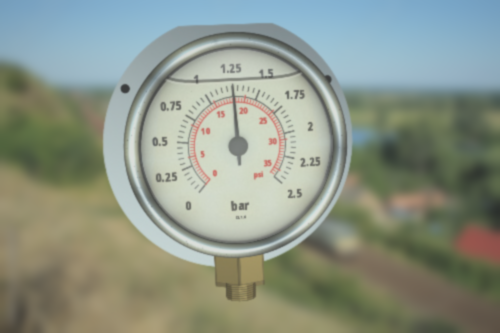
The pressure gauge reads 1.25 bar
